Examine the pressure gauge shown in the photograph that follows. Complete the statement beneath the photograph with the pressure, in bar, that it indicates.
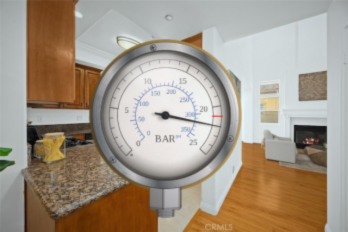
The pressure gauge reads 22 bar
